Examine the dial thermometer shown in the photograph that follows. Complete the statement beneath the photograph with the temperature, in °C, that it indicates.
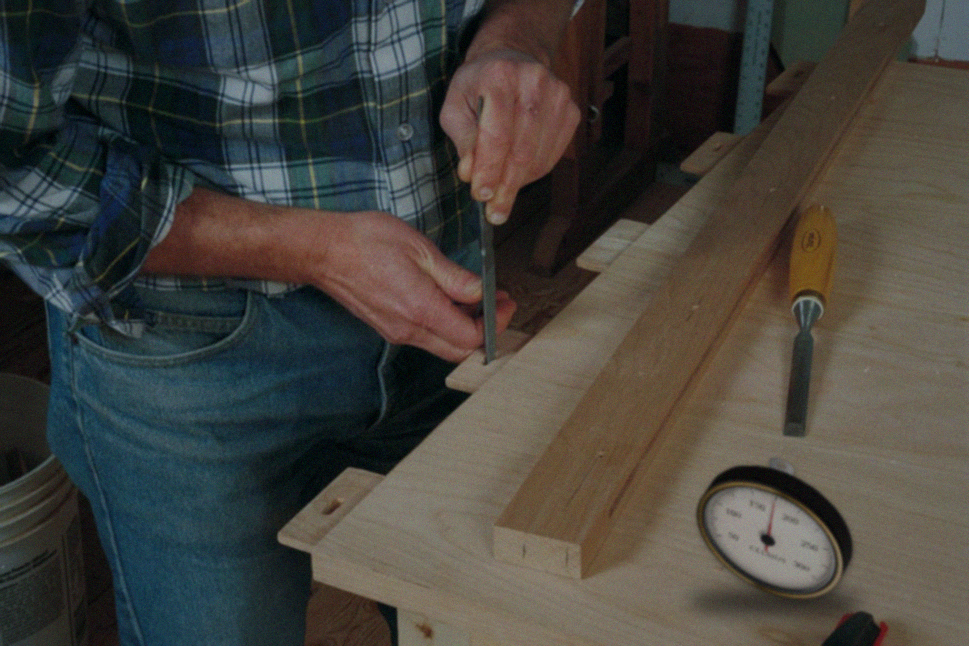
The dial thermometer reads 175 °C
